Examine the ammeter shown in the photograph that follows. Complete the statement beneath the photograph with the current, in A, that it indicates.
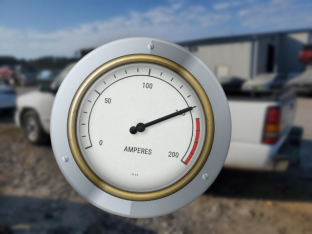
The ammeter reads 150 A
